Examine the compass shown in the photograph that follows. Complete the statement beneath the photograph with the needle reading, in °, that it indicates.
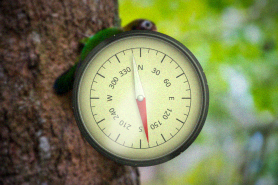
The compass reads 170 °
